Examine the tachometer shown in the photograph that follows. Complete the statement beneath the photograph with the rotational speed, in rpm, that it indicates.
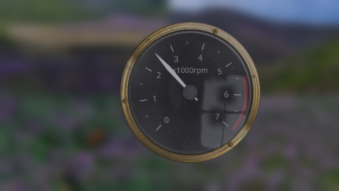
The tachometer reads 2500 rpm
